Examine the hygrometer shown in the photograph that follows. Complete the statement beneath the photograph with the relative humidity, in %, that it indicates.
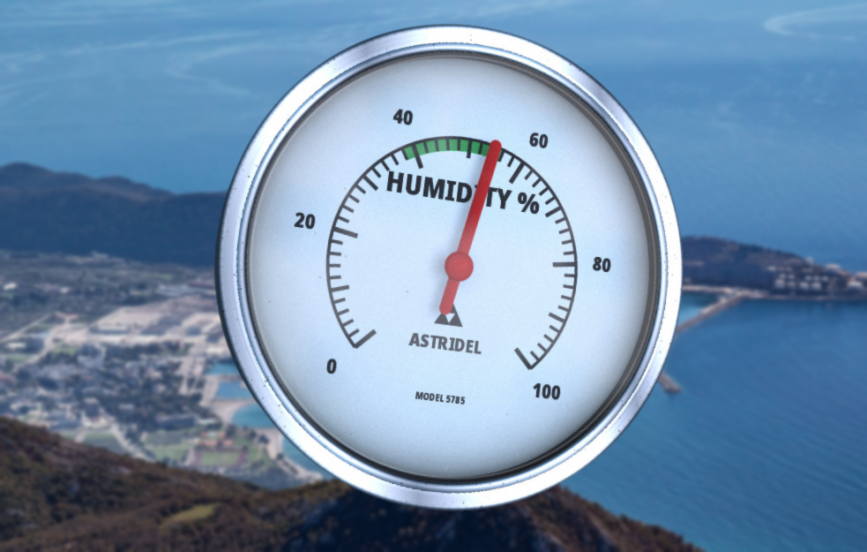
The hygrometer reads 54 %
